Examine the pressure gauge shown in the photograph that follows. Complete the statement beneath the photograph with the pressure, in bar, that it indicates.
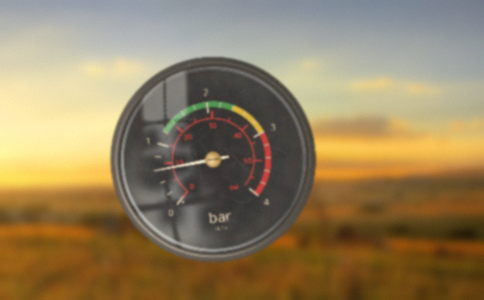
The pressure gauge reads 0.6 bar
